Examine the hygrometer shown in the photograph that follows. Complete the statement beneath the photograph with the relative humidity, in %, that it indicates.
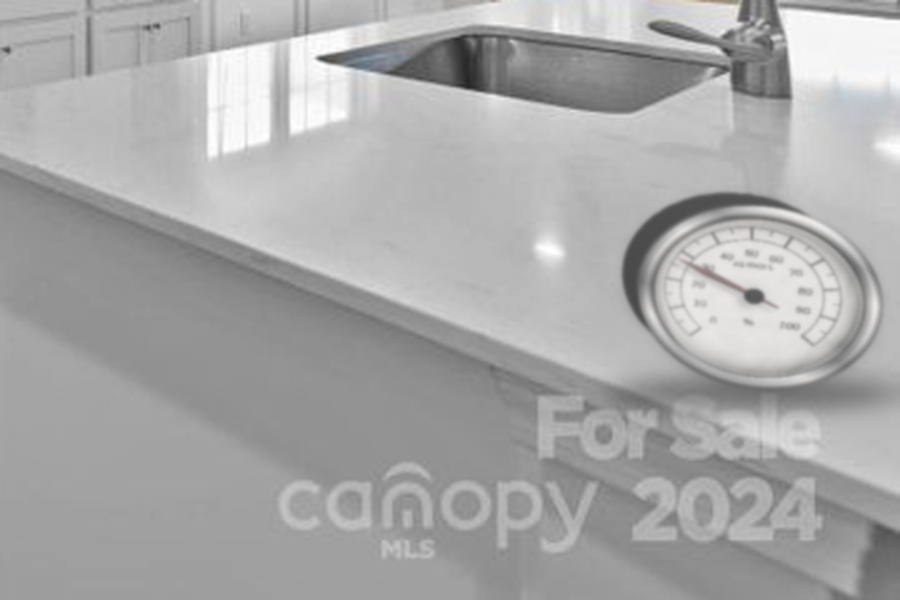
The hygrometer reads 27.5 %
